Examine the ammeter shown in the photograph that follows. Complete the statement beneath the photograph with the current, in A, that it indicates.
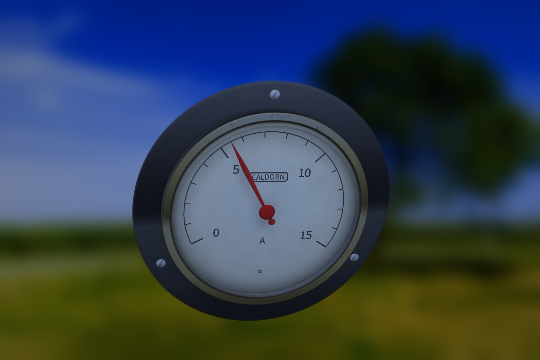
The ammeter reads 5.5 A
